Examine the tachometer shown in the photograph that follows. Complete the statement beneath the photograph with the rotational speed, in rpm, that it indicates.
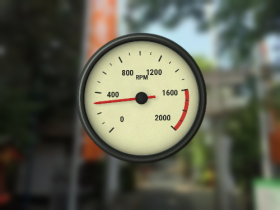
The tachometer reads 300 rpm
